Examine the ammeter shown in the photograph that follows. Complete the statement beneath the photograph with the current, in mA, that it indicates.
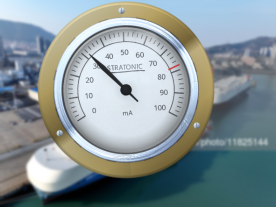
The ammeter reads 32 mA
